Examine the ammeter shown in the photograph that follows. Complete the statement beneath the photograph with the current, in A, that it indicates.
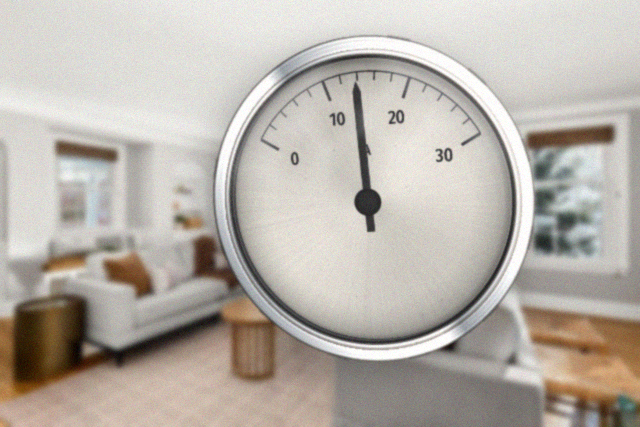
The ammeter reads 14 A
